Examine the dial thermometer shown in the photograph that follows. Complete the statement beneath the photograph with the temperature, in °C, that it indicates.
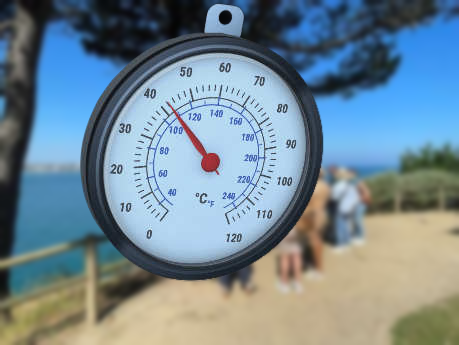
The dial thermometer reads 42 °C
